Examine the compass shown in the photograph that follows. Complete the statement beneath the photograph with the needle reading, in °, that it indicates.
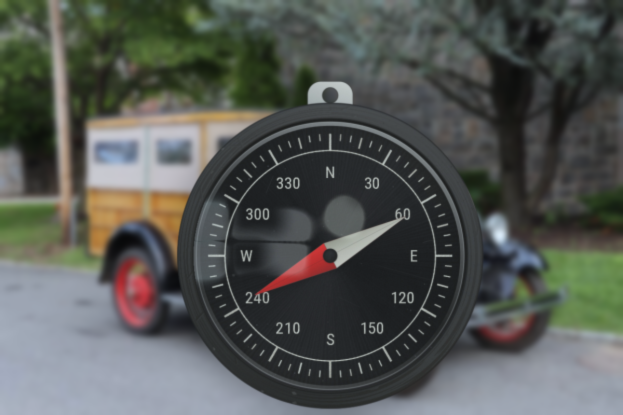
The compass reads 242.5 °
